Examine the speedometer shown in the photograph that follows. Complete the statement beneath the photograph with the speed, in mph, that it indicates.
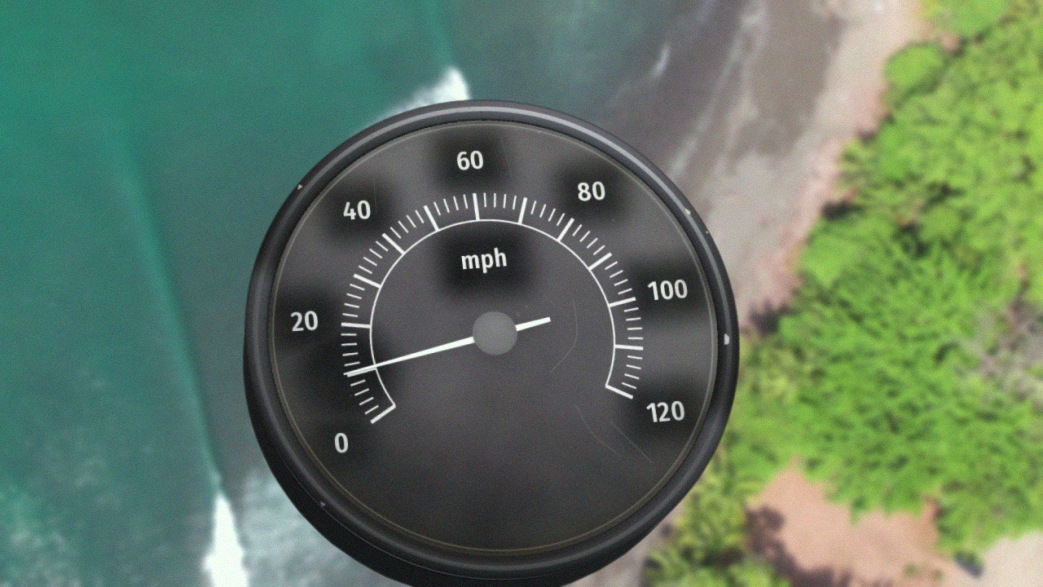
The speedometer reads 10 mph
